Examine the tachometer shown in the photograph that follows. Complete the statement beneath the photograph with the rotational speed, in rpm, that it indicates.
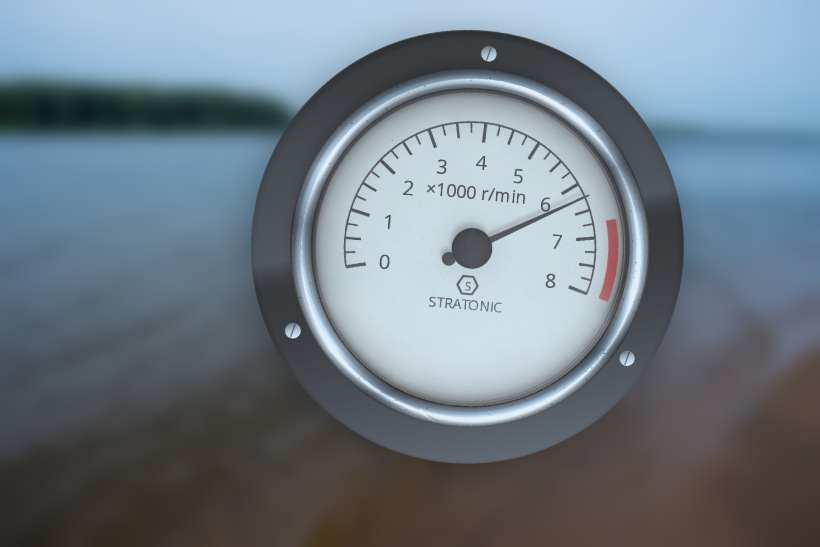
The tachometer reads 6250 rpm
